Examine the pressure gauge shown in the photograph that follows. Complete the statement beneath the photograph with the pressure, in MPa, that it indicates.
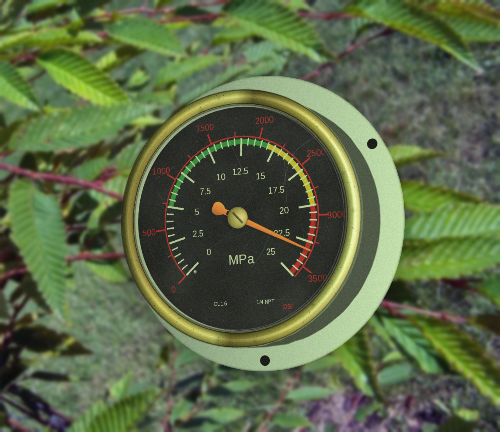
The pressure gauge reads 23 MPa
